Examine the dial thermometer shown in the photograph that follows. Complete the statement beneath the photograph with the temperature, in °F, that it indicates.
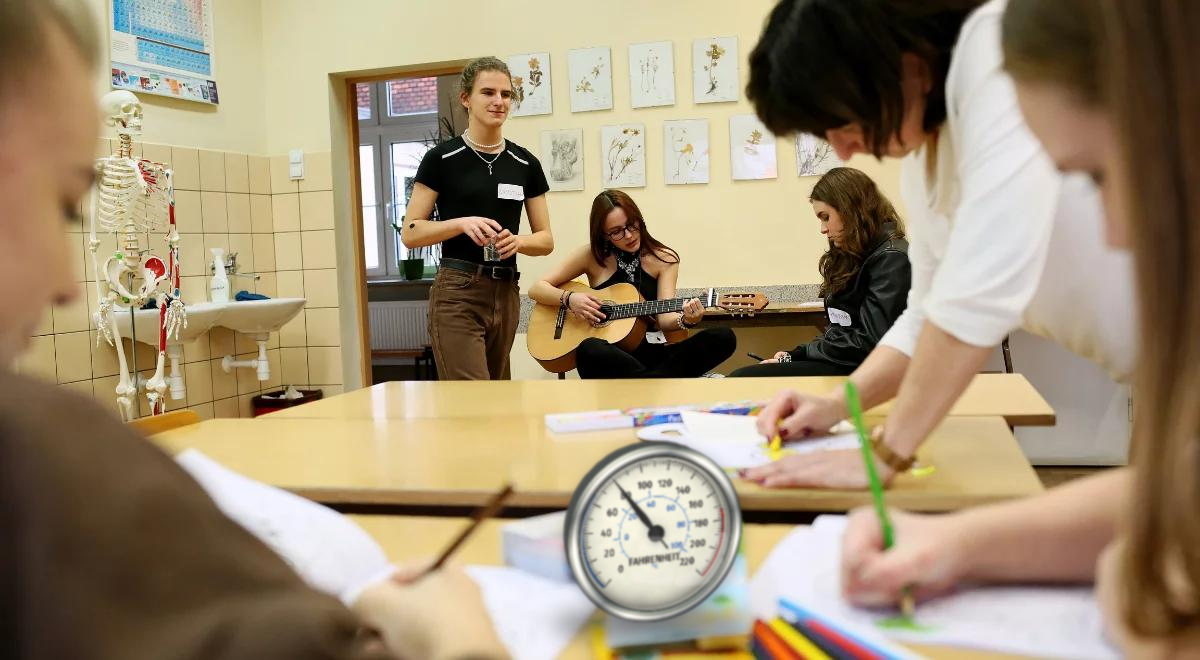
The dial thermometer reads 80 °F
